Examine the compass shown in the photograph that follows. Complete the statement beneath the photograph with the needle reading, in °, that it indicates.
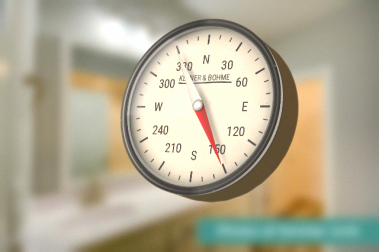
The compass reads 150 °
